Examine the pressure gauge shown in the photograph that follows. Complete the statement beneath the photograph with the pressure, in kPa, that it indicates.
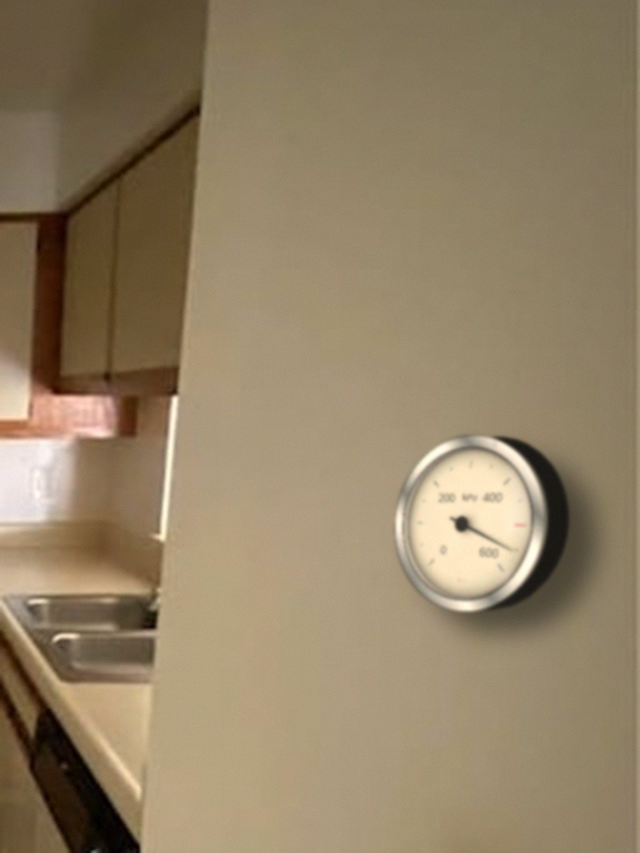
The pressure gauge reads 550 kPa
